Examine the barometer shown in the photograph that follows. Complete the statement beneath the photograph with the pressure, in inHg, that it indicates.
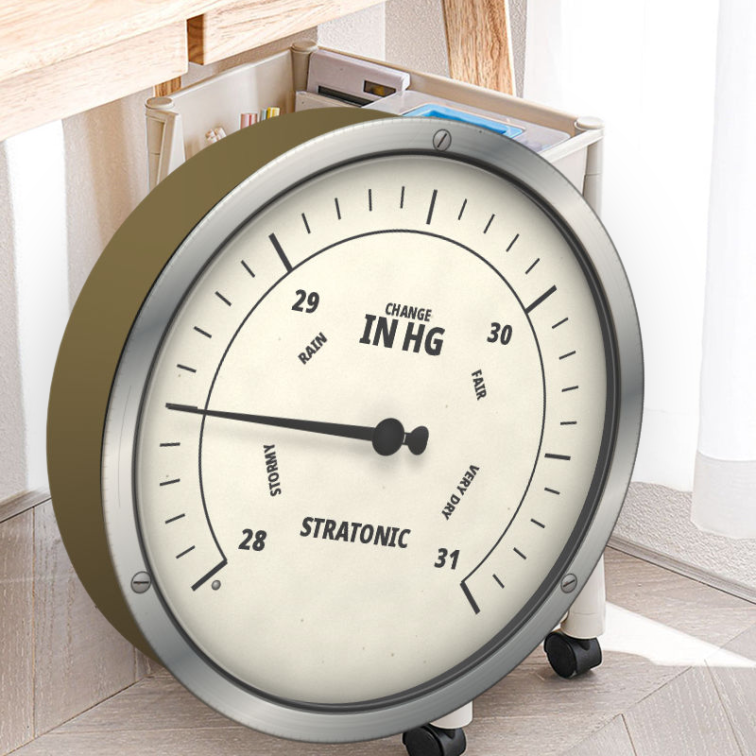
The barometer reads 28.5 inHg
